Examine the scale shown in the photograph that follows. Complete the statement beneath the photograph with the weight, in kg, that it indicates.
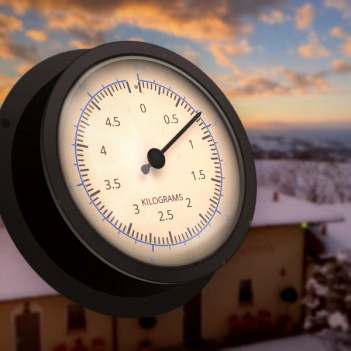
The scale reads 0.75 kg
